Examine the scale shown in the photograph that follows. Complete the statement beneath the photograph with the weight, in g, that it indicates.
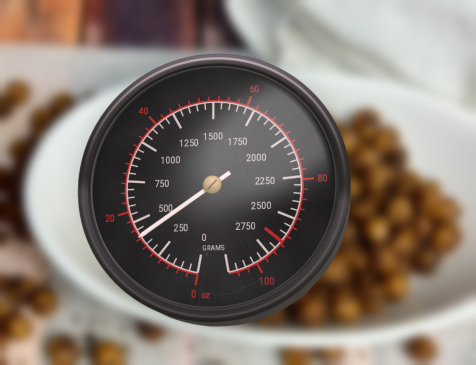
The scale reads 400 g
